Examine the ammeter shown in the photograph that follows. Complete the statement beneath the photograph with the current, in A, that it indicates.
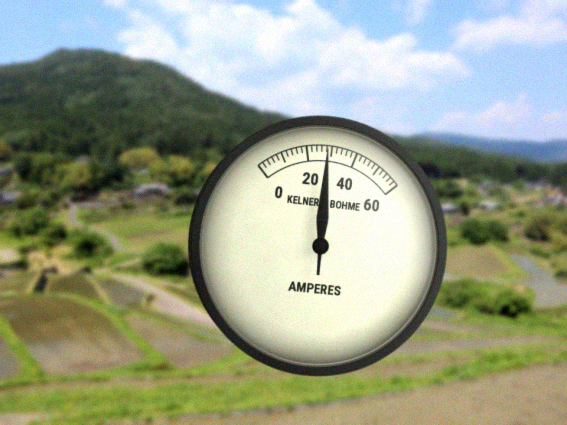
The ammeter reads 28 A
